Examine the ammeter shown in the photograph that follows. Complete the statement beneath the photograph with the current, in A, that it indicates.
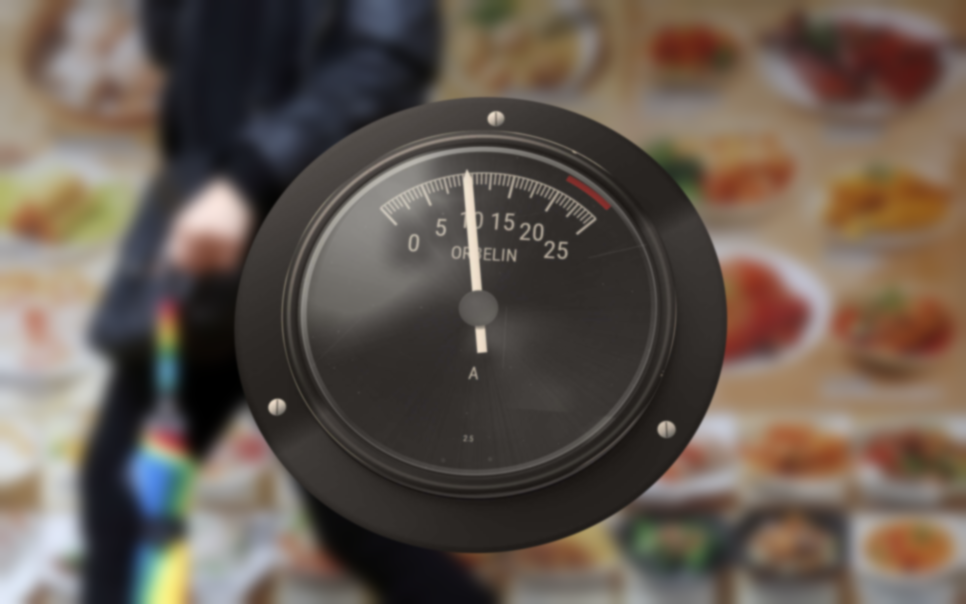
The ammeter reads 10 A
